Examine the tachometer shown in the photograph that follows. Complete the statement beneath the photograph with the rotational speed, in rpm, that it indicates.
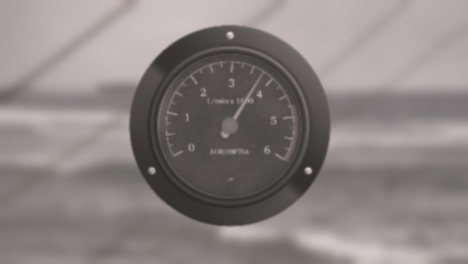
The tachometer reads 3750 rpm
